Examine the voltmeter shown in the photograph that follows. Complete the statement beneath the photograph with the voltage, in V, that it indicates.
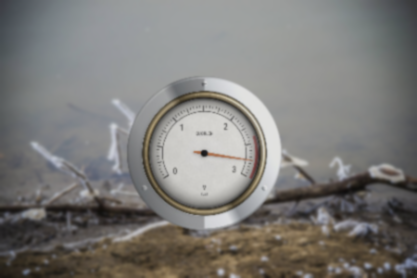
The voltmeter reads 2.75 V
